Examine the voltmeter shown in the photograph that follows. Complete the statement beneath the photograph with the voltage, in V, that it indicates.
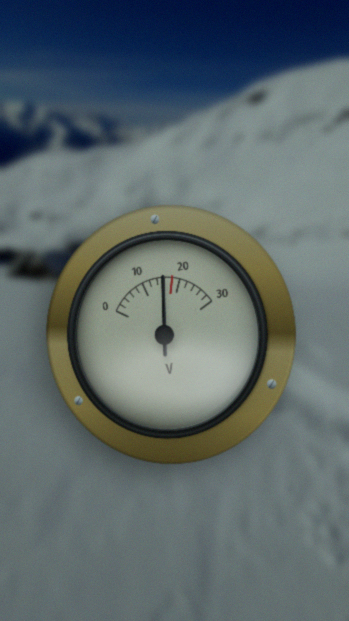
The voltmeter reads 16 V
